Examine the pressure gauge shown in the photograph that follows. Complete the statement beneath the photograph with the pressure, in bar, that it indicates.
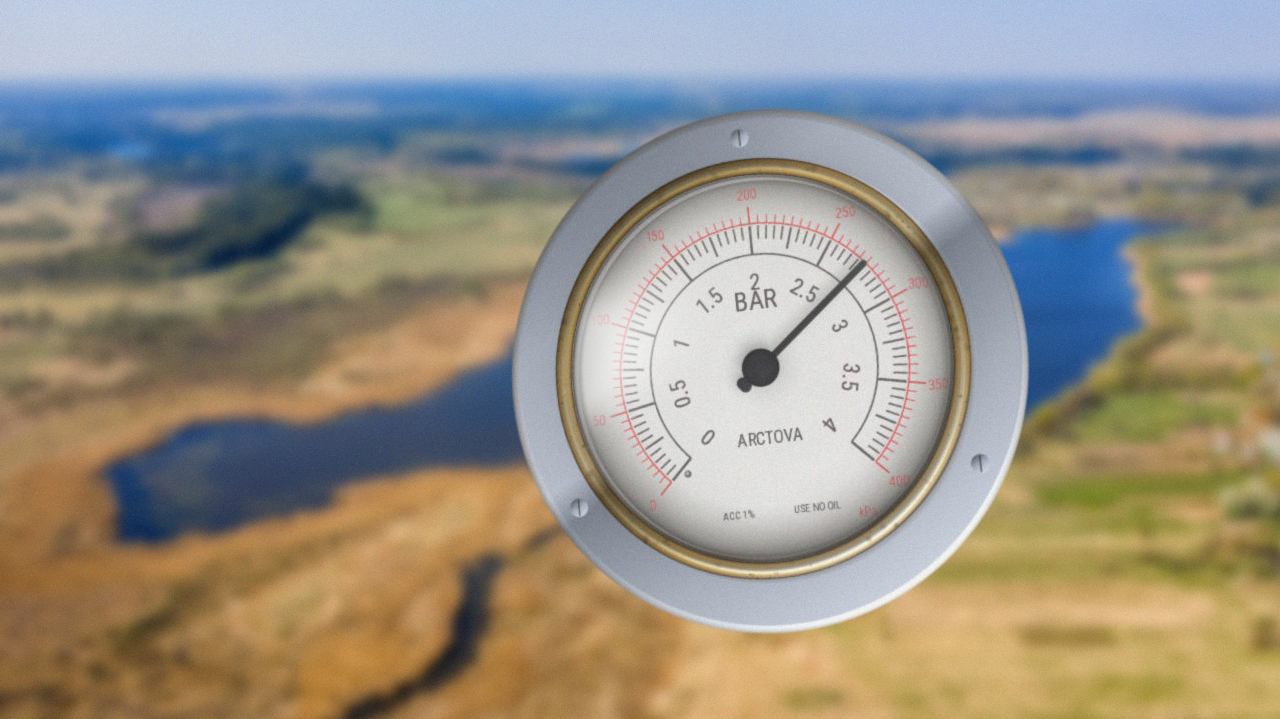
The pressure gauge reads 2.75 bar
